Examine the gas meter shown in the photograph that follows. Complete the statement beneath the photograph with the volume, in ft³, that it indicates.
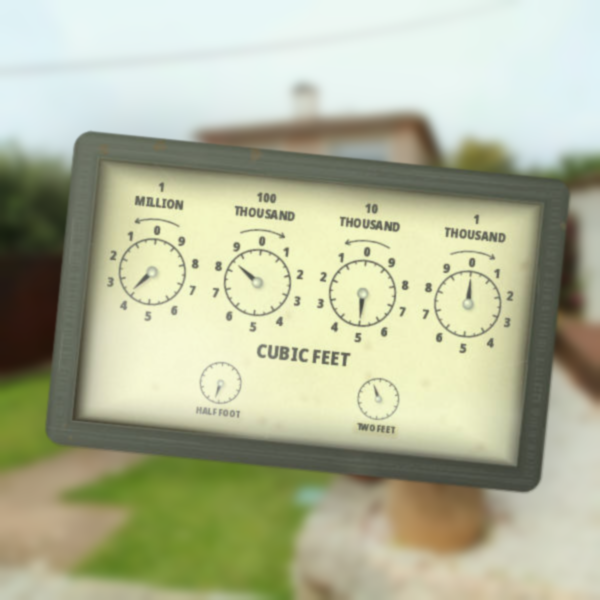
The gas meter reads 385000 ft³
